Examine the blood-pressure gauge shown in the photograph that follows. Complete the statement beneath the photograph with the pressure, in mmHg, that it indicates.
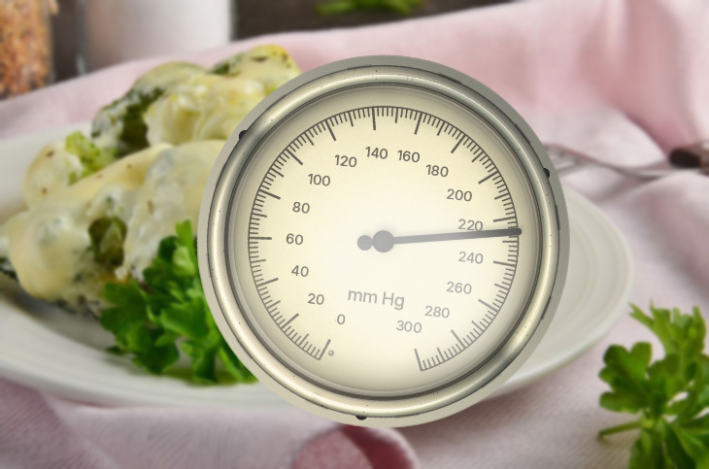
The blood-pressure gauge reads 226 mmHg
